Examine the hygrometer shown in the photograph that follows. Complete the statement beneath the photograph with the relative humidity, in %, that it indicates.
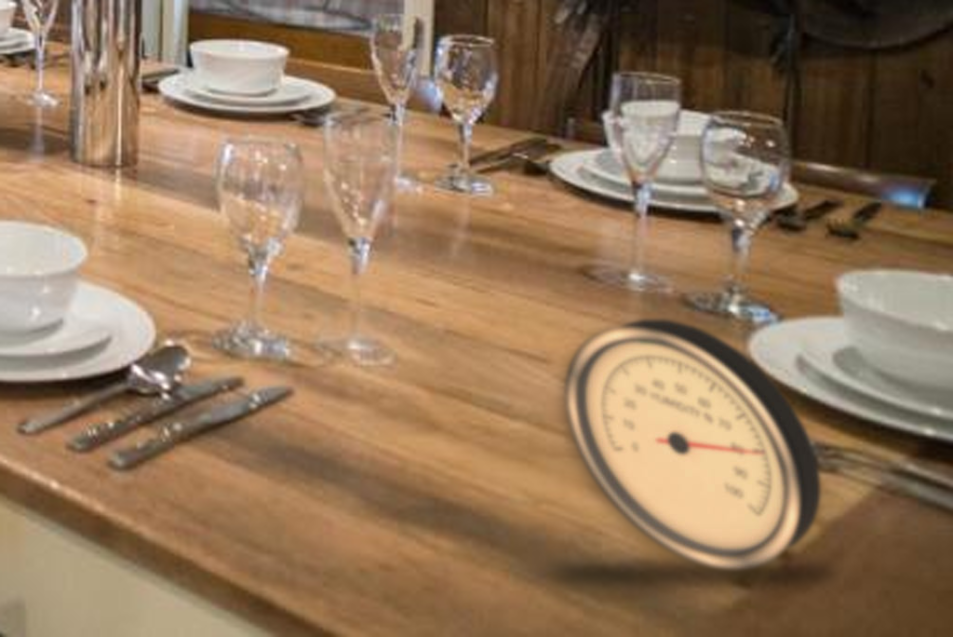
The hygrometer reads 80 %
